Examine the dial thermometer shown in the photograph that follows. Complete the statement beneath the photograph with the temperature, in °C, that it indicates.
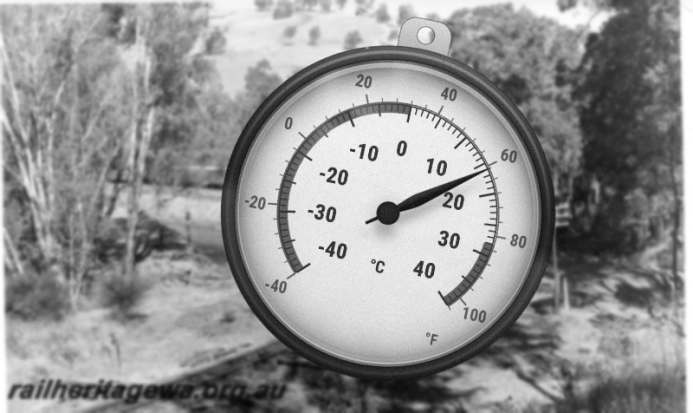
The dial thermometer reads 16 °C
